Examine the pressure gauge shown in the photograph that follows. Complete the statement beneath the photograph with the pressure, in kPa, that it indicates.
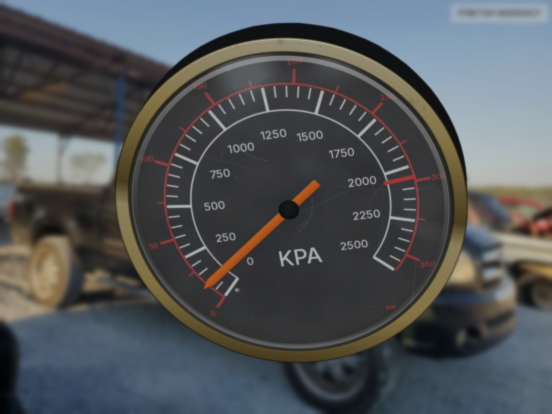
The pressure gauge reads 100 kPa
